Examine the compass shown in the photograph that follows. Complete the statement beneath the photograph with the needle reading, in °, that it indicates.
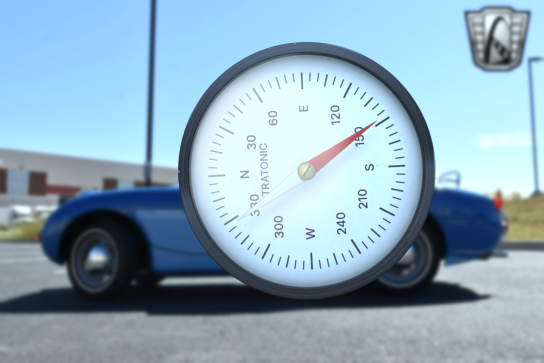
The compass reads 147.5 °
